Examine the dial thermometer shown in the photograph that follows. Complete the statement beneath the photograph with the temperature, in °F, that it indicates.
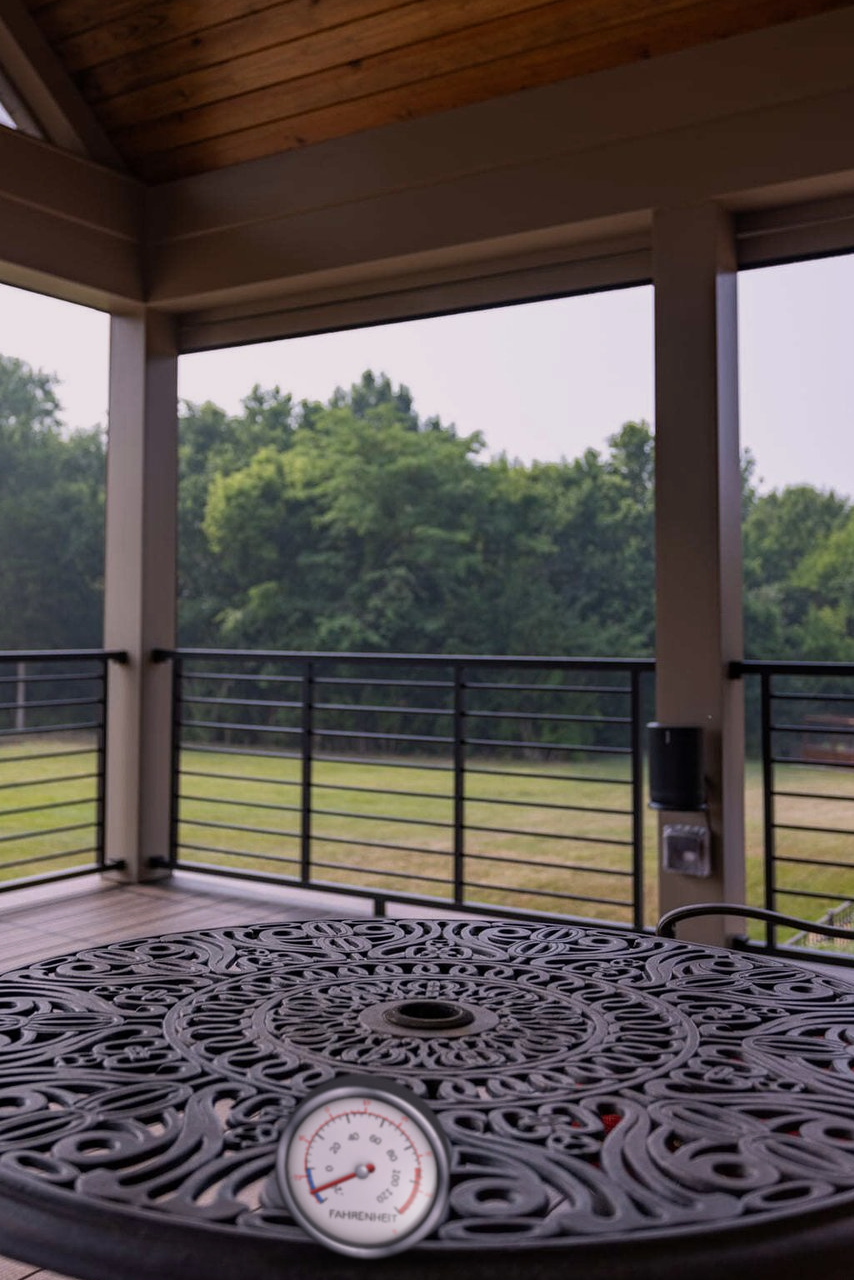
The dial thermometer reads -12 °F
